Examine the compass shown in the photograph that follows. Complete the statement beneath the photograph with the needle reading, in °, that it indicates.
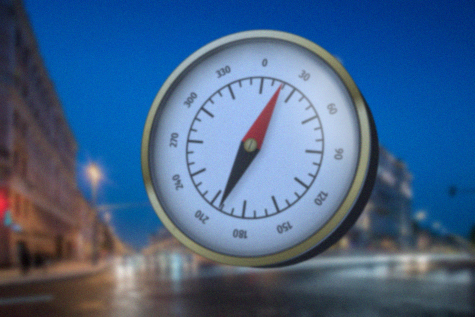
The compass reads 20 °
